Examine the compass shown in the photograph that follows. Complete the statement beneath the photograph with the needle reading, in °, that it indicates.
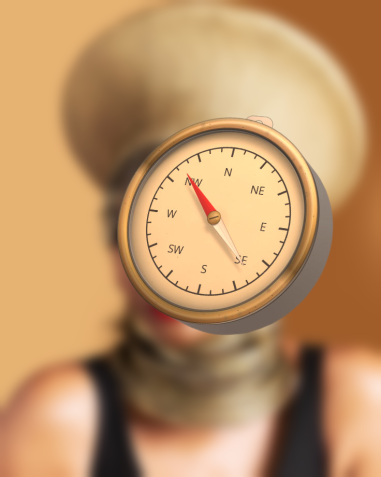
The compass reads 315 °
